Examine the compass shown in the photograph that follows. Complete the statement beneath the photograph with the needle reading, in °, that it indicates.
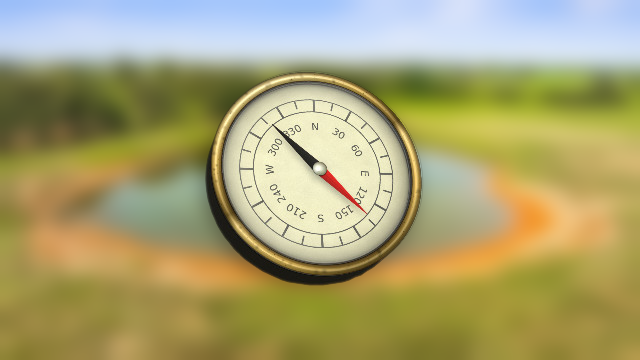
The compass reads 135 °
